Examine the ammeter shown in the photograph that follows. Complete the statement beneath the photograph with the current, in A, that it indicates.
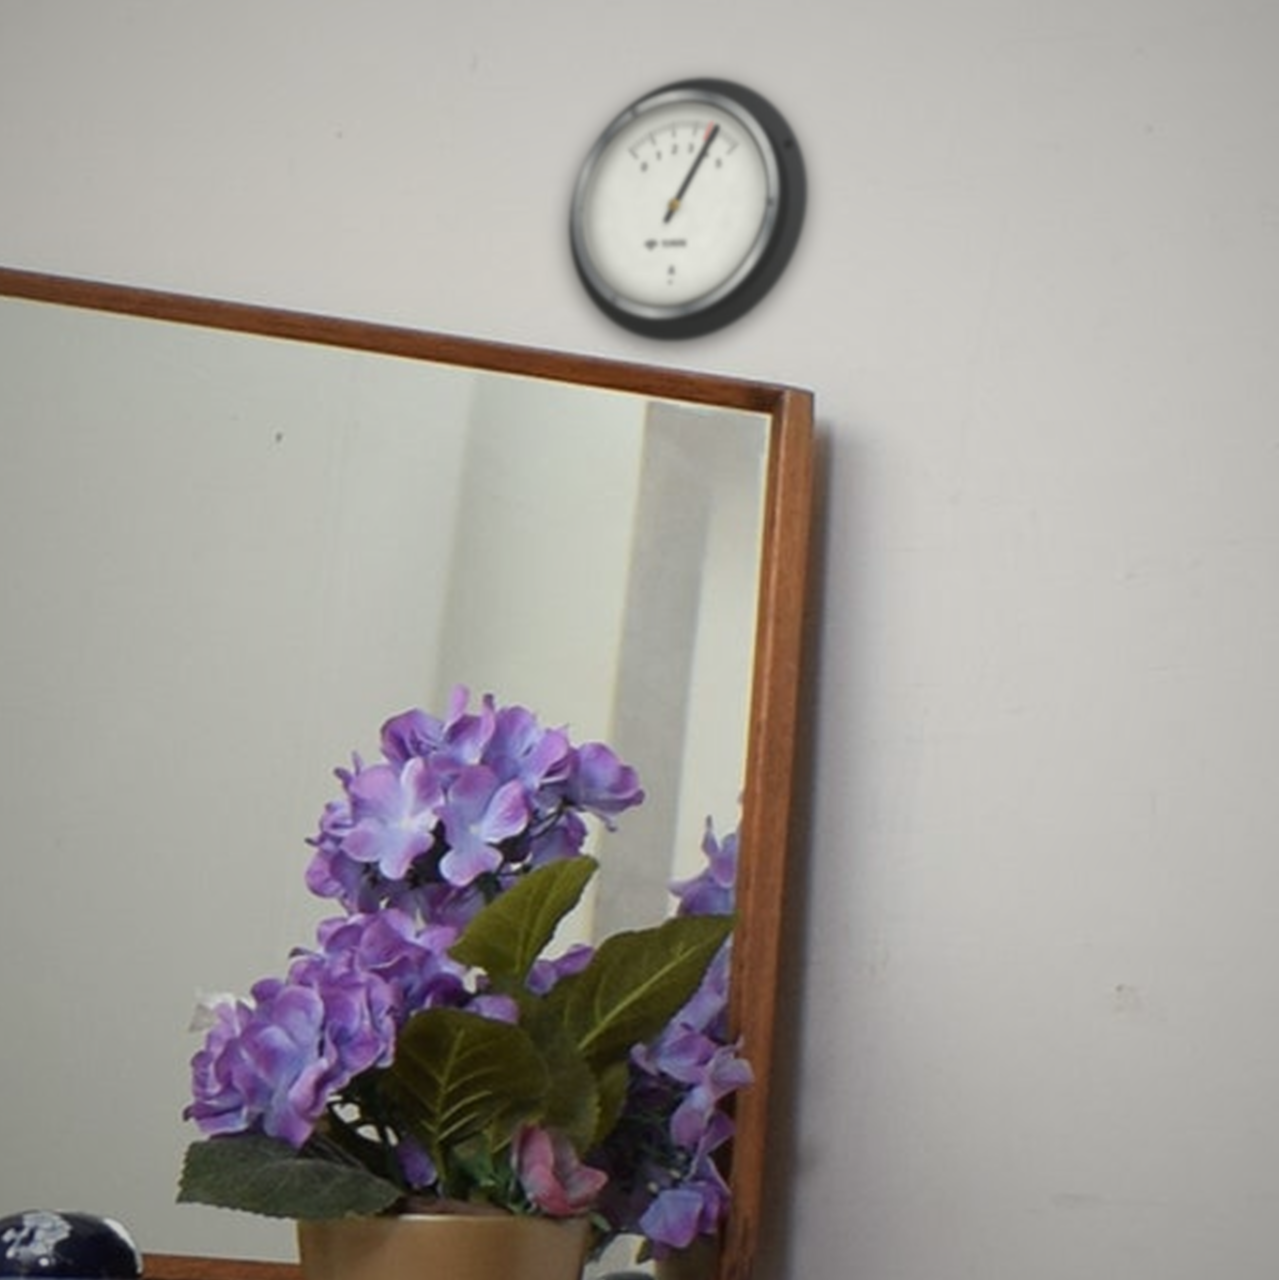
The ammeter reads 4 A
